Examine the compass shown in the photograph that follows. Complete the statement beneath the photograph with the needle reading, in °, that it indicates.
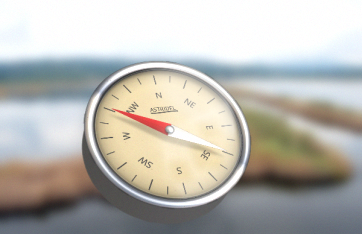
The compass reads 300 °
